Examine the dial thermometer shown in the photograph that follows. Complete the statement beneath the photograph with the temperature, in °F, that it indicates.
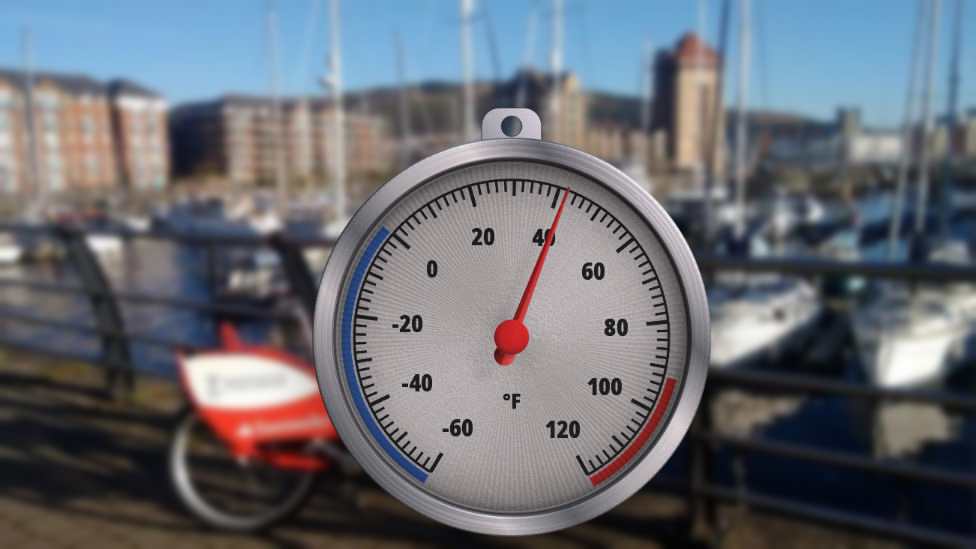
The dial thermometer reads 42 °F
